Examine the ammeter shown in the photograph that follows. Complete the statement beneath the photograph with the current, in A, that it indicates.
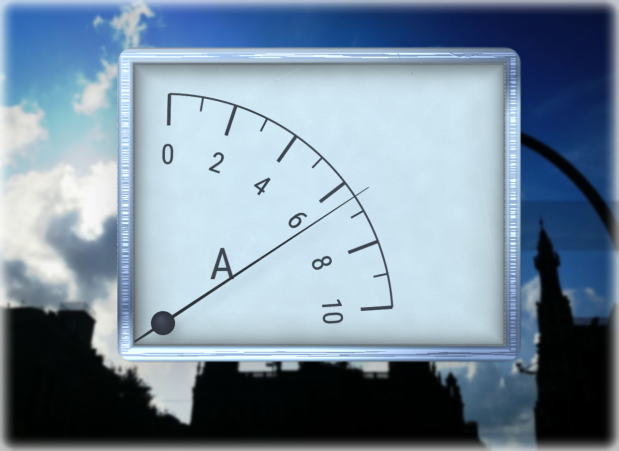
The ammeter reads 6.5 A
